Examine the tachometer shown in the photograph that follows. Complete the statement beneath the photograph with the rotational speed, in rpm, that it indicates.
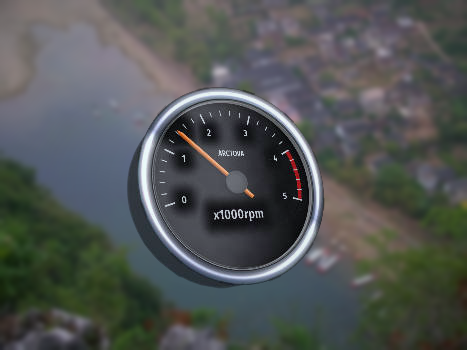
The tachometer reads 1400 rpm
